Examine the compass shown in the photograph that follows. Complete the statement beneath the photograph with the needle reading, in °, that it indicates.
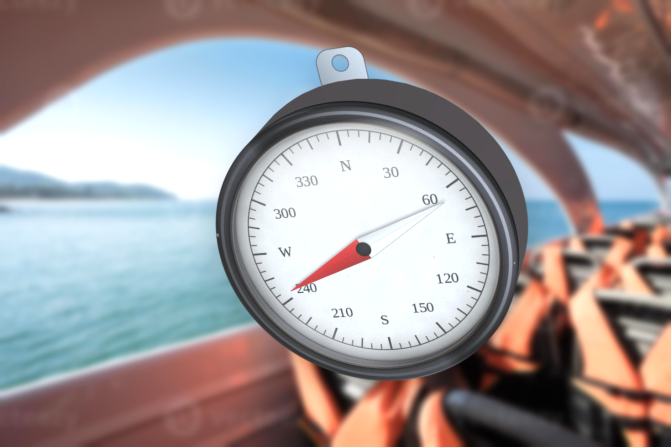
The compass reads 245 °
